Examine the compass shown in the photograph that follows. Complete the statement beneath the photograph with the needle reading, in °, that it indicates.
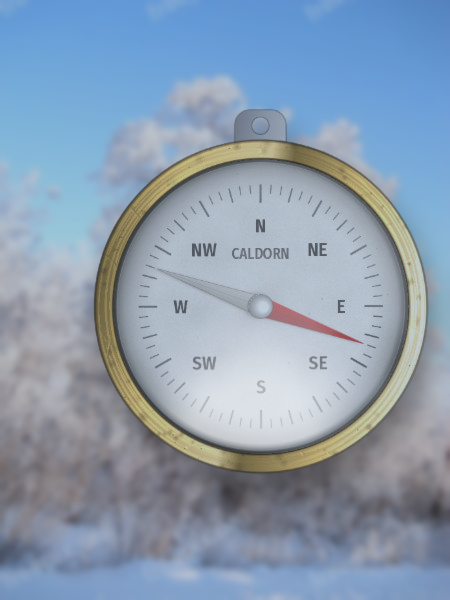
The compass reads 110 °
